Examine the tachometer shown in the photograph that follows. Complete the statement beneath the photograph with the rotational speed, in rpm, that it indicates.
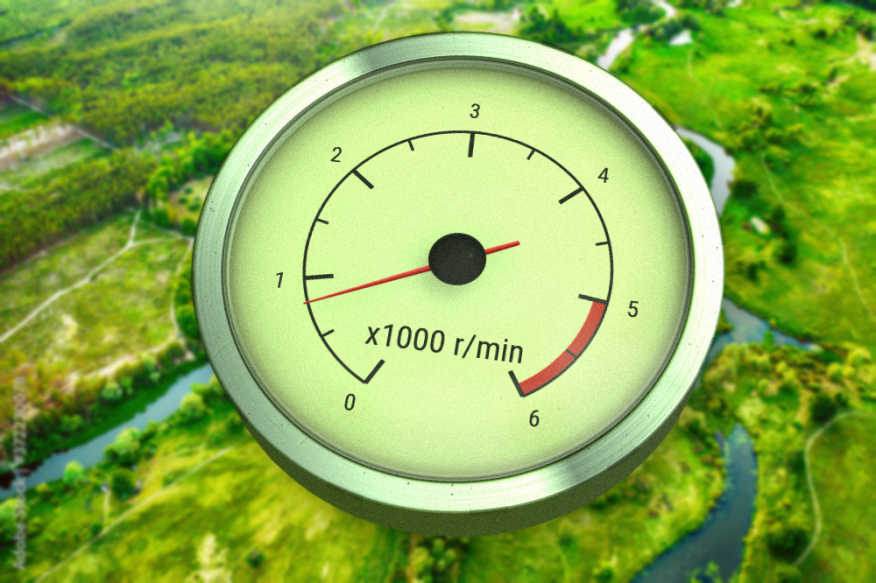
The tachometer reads 750 rpm
